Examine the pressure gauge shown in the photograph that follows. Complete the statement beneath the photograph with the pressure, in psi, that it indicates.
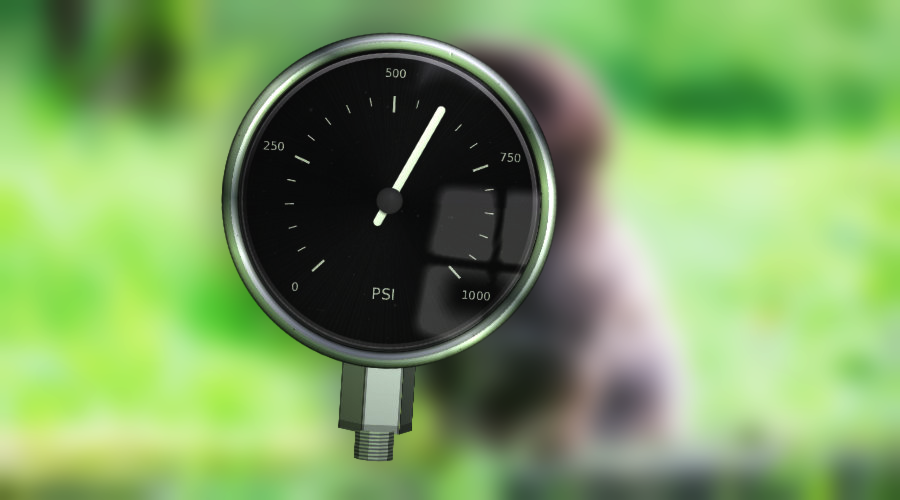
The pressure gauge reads 600 psi
